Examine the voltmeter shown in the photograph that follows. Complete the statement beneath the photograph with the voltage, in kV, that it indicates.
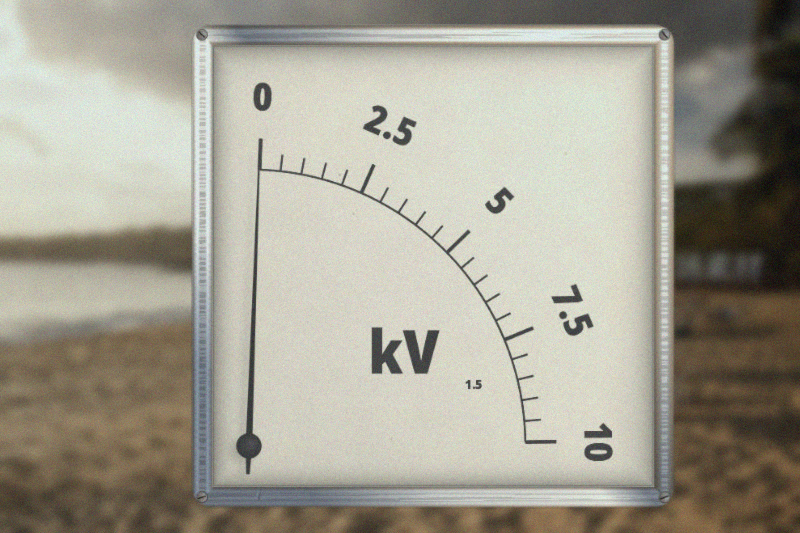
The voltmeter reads 0 kV
